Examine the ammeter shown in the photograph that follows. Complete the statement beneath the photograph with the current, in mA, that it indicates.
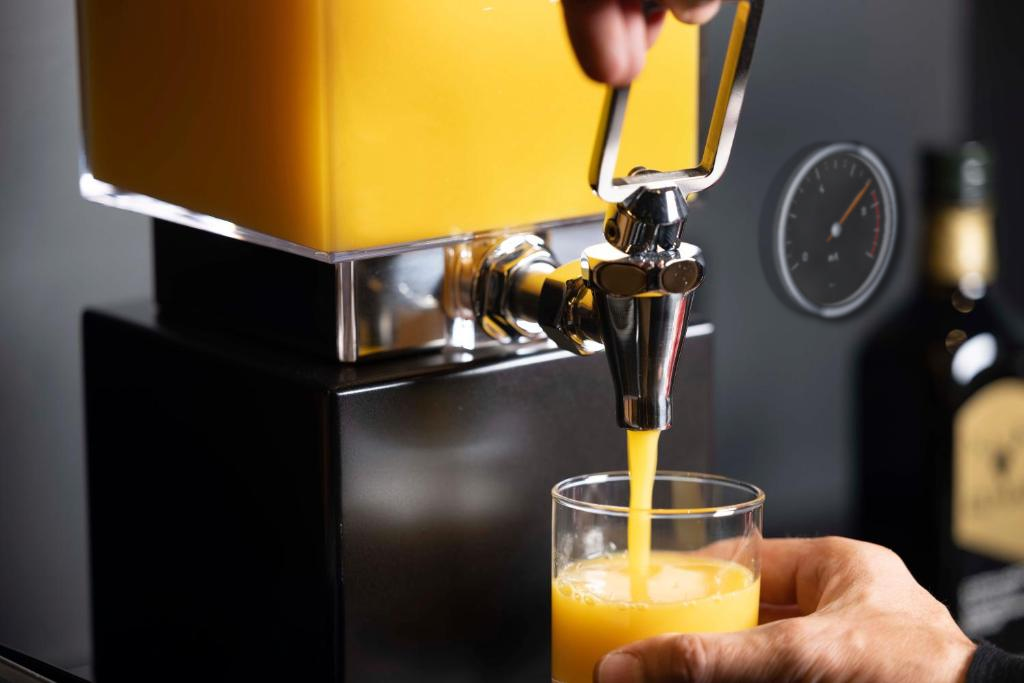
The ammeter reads 7 mA
